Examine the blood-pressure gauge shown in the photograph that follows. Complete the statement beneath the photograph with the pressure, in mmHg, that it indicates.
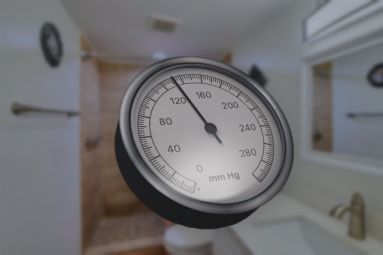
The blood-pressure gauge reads 130 mmHg
